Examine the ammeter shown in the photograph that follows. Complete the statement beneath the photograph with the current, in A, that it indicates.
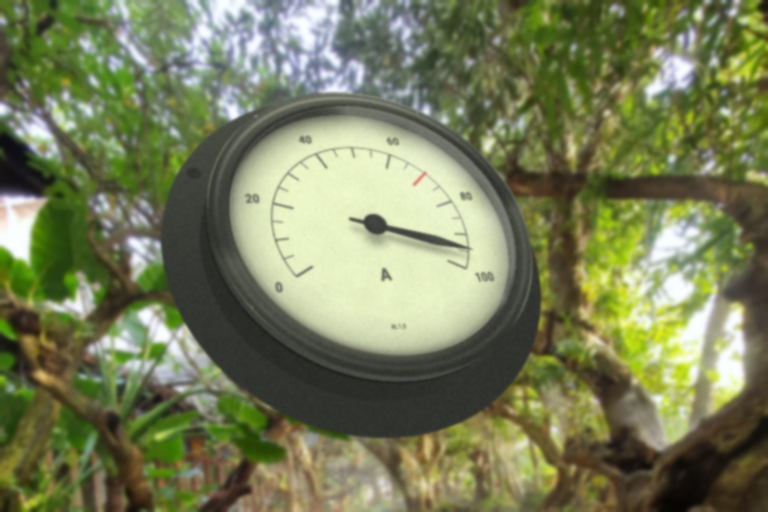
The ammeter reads 95 A
